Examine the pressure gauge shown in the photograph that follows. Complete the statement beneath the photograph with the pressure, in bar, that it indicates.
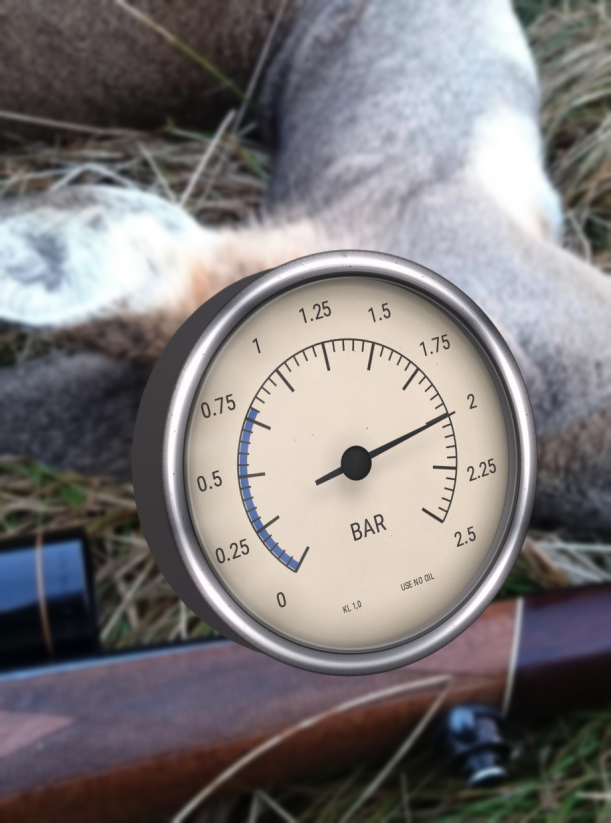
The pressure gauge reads 2 bar
